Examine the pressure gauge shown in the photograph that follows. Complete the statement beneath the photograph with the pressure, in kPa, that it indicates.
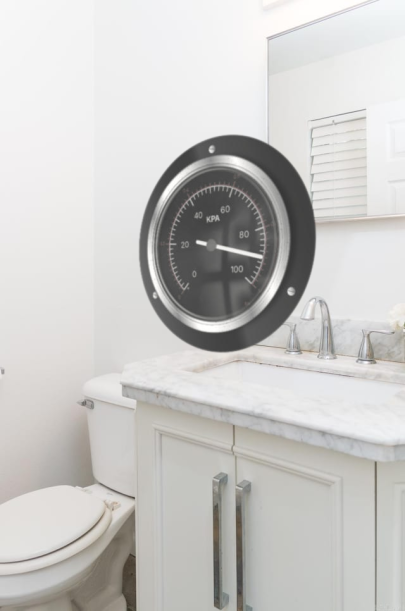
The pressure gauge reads 90 kPa
